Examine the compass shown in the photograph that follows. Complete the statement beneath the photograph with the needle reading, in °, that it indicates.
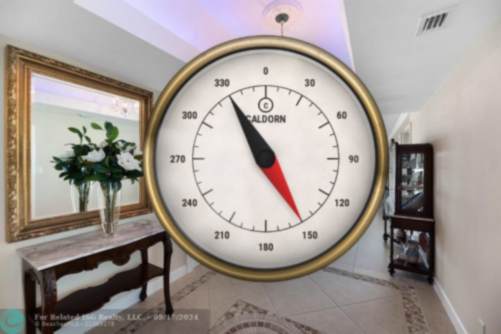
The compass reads 150 °
